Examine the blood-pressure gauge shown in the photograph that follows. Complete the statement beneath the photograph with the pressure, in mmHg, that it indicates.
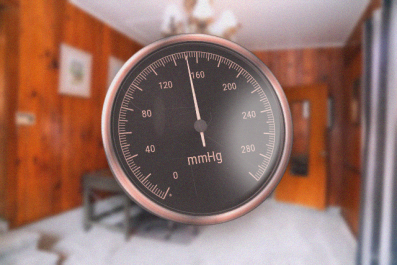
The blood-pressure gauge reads 150 mmHg
